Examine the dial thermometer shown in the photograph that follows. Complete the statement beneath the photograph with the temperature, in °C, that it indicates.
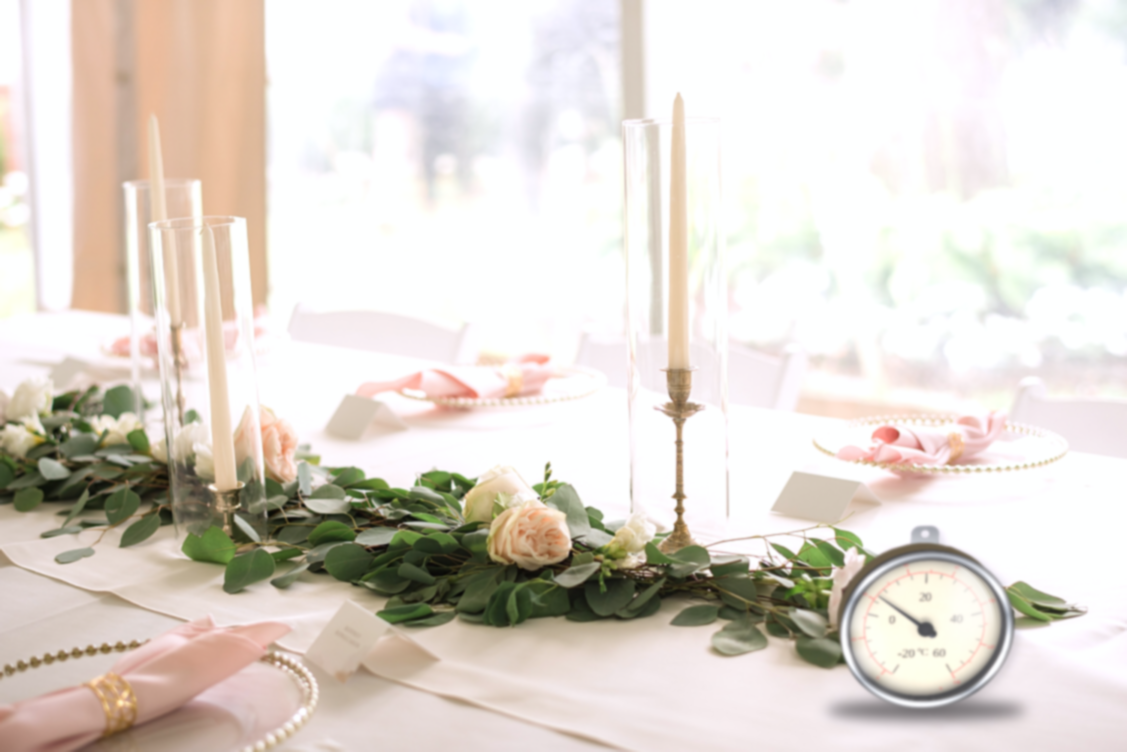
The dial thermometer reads 6 °C
